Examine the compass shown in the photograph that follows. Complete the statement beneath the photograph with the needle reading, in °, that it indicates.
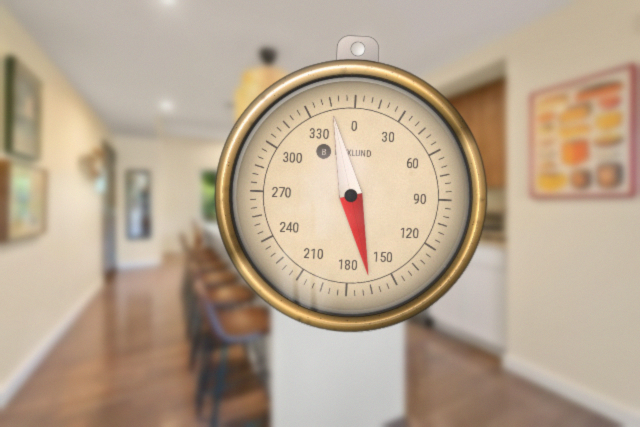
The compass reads 165 °
